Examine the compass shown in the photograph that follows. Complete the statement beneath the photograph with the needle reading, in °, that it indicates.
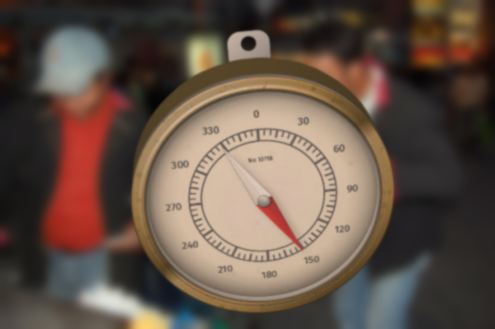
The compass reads 150 °
